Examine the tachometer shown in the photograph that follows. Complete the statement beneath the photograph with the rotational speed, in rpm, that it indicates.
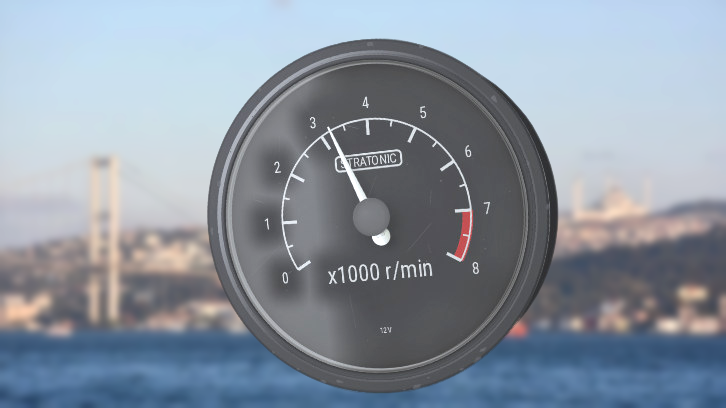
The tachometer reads 3250 rpm
